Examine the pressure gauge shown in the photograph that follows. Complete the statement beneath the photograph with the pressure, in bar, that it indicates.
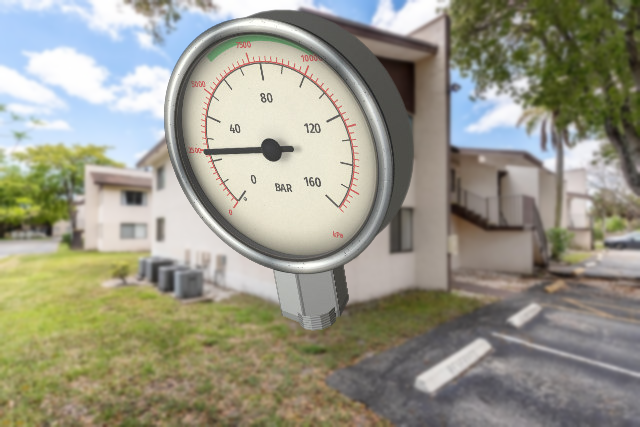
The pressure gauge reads 25 bar
